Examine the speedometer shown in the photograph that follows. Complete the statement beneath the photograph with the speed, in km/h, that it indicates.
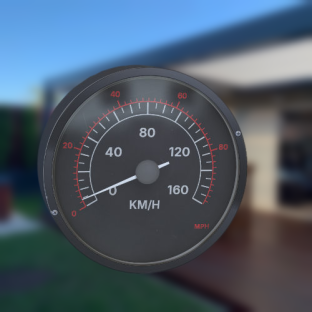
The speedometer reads 5 km/h
